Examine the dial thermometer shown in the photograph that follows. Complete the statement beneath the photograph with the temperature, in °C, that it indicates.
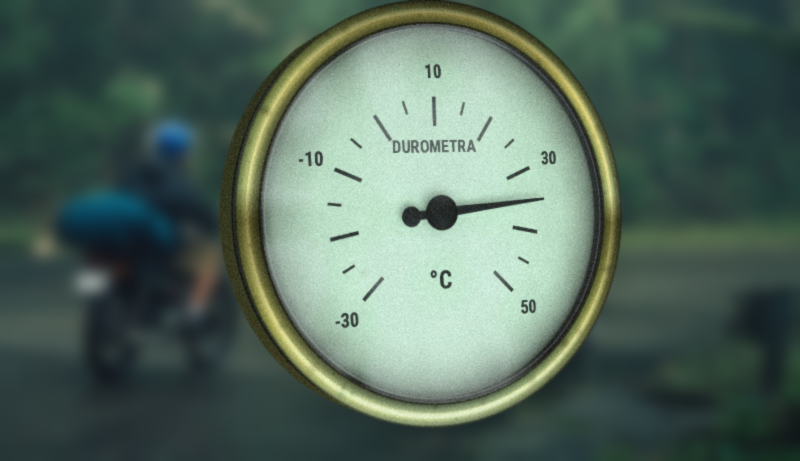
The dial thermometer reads 35 °C
